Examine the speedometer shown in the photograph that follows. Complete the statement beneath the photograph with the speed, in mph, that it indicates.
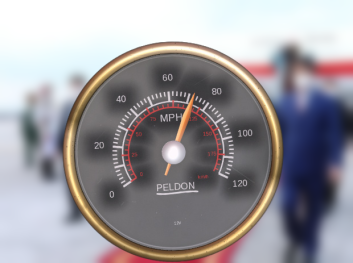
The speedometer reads 72 mph
